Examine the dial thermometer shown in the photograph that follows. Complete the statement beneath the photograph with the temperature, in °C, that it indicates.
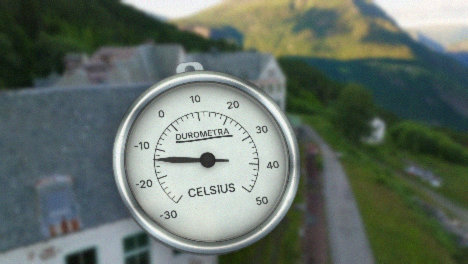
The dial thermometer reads -14 °C
